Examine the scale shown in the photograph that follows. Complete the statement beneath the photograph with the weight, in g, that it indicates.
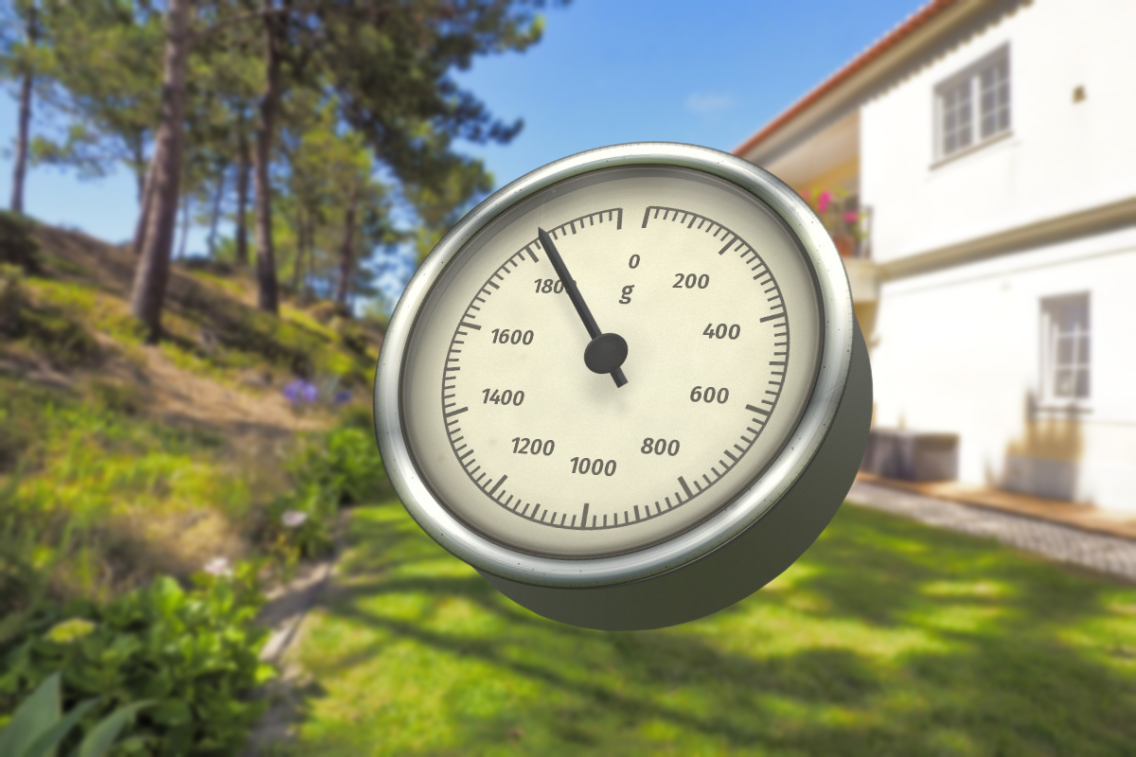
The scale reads 1840 g
